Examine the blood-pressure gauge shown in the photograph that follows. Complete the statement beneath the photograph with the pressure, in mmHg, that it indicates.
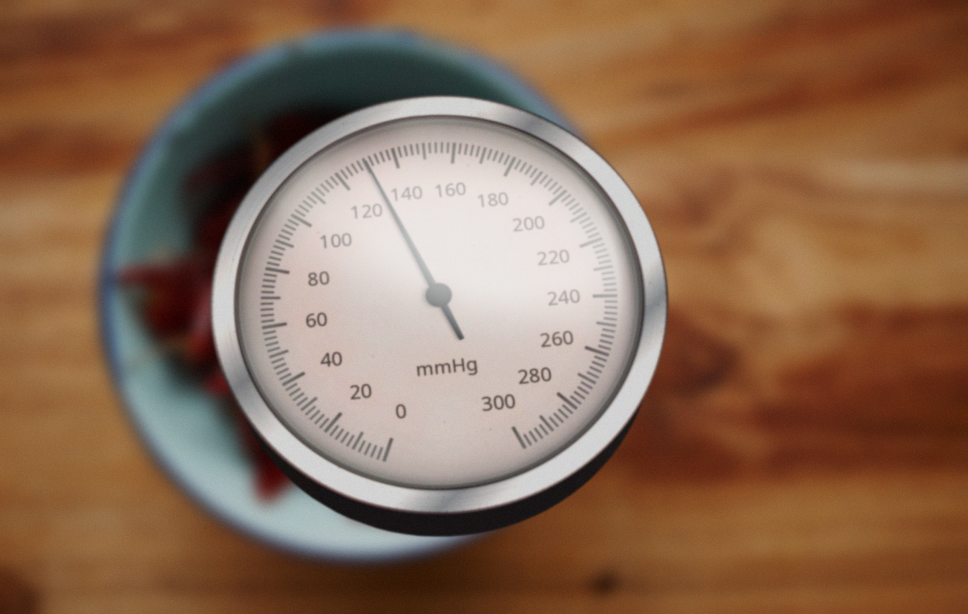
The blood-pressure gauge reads 130 mmHg
